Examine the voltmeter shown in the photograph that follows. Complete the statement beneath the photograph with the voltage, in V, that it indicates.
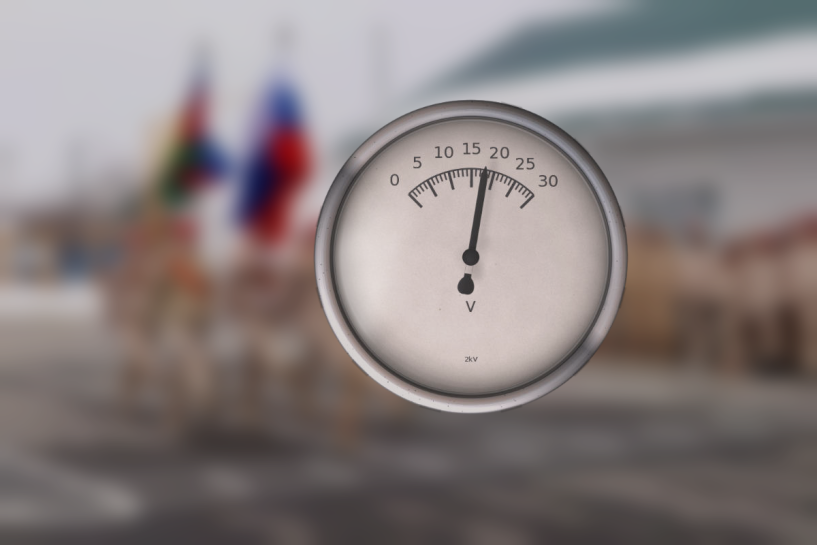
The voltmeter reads 18 V
